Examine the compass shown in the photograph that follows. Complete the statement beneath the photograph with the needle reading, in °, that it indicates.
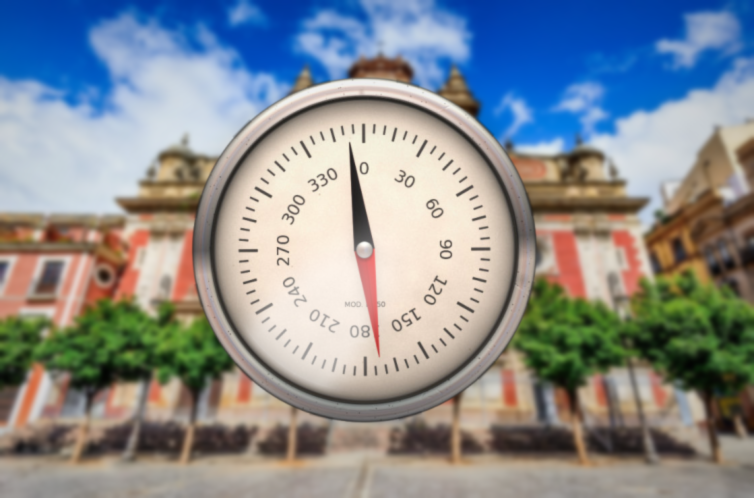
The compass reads 172.5 °
